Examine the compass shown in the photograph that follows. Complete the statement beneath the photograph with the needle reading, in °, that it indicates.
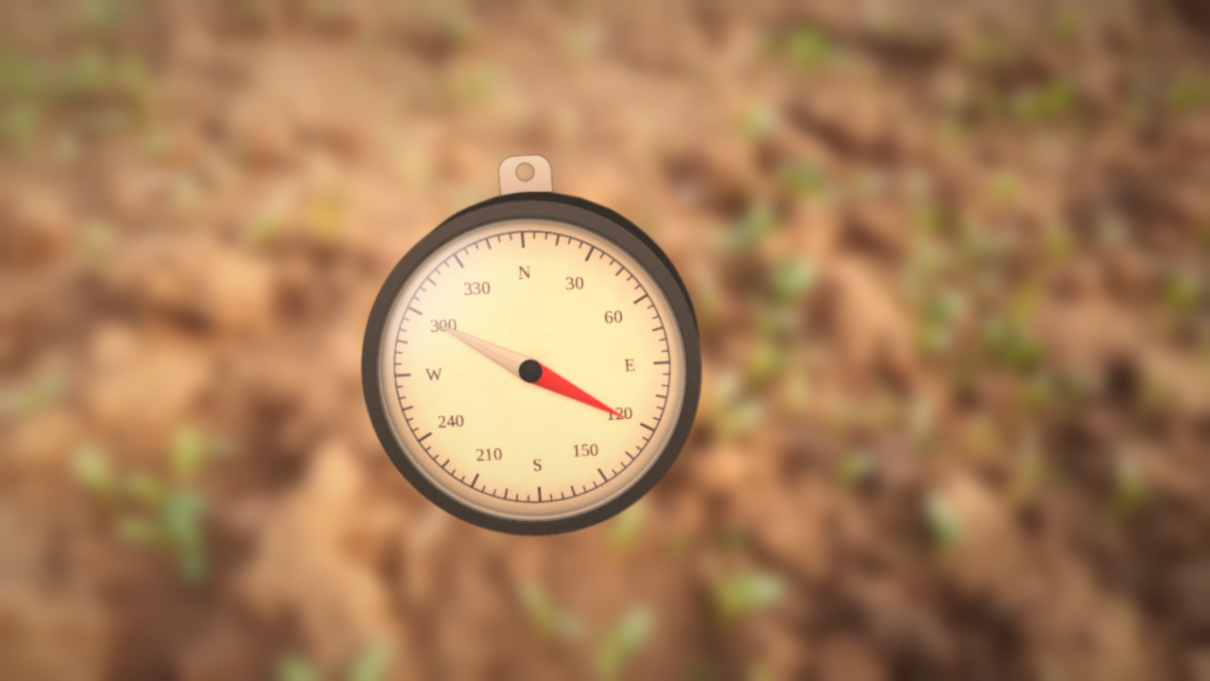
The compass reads 120 °
